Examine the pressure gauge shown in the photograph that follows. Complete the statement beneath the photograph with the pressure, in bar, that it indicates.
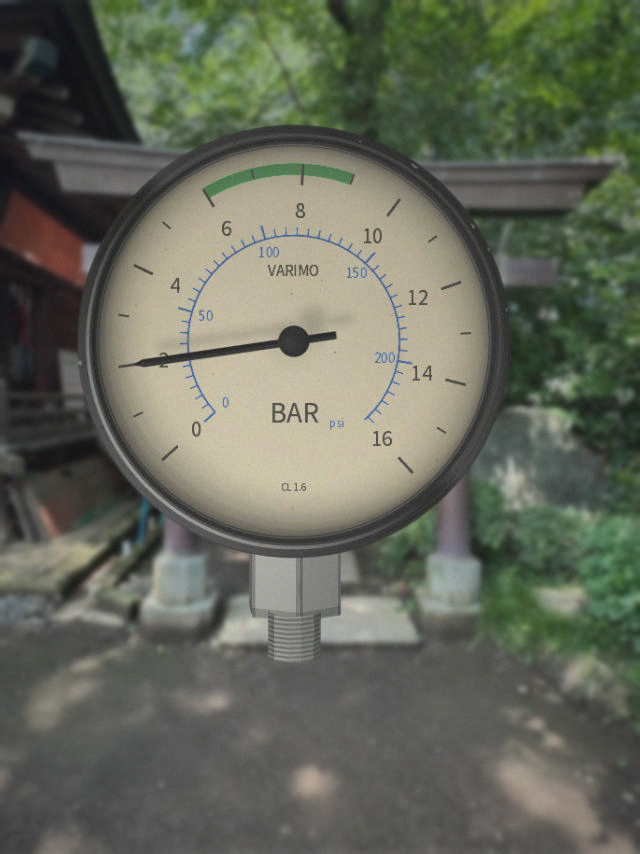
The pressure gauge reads 2 bar
